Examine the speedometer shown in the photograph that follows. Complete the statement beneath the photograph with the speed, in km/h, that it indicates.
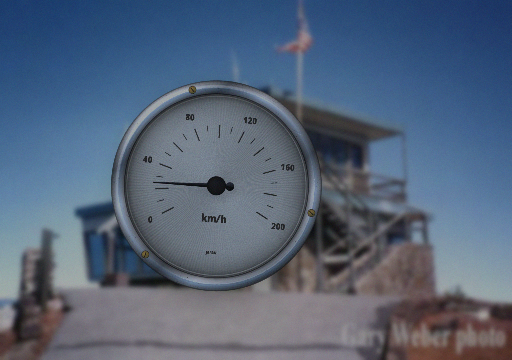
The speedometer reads 25 km/h
